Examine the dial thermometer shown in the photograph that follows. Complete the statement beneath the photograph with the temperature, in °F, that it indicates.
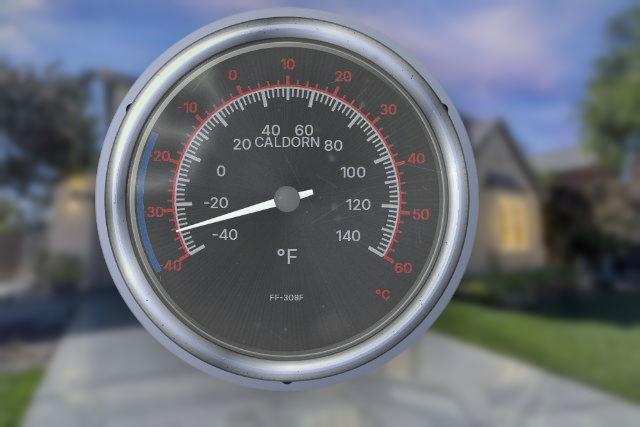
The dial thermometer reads -30 °F
